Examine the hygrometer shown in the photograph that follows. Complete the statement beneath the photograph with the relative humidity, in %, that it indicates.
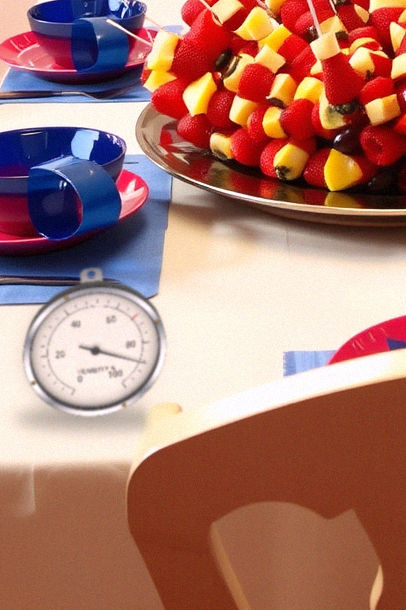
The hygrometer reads 88 %
